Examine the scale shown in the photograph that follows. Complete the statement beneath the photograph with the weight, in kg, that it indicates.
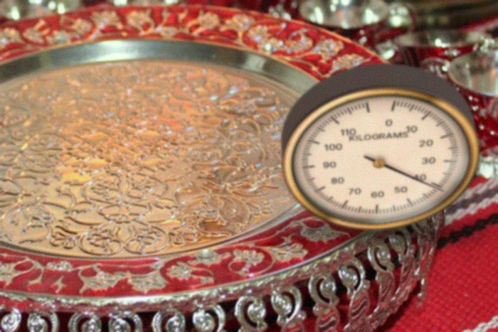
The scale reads 40 kg
